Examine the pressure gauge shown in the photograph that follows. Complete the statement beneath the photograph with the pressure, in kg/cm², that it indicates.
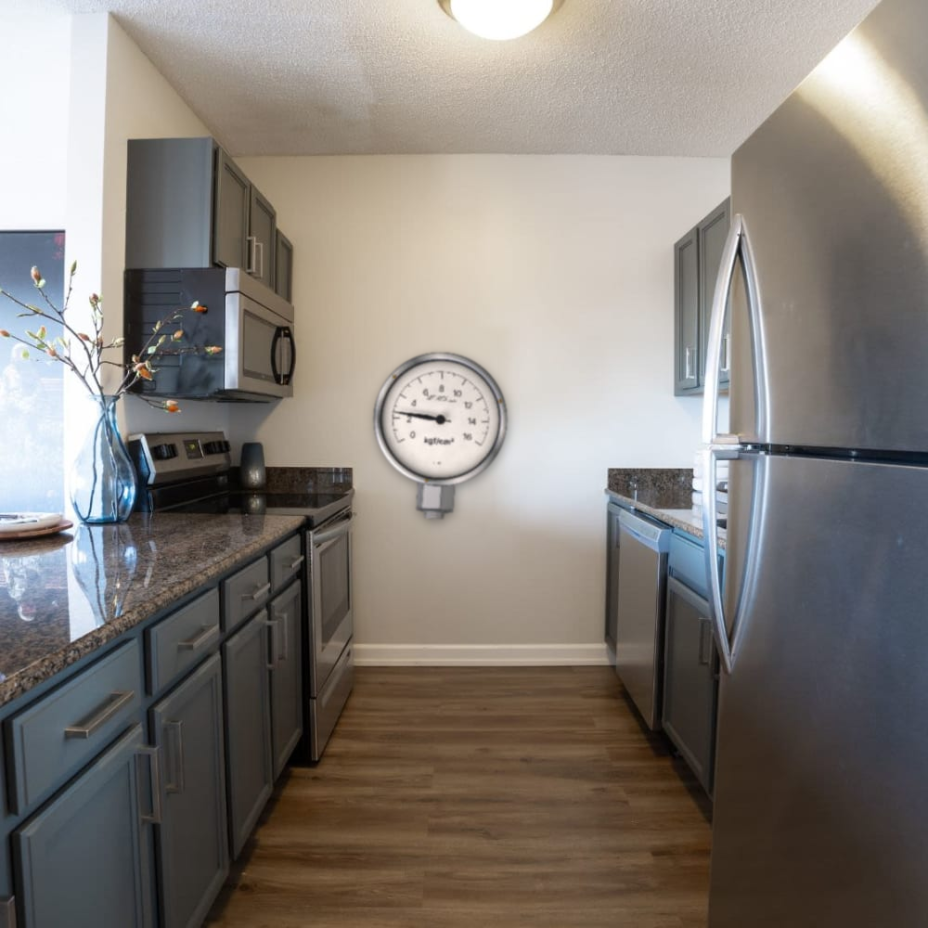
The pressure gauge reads 2.5 kg/cm²
